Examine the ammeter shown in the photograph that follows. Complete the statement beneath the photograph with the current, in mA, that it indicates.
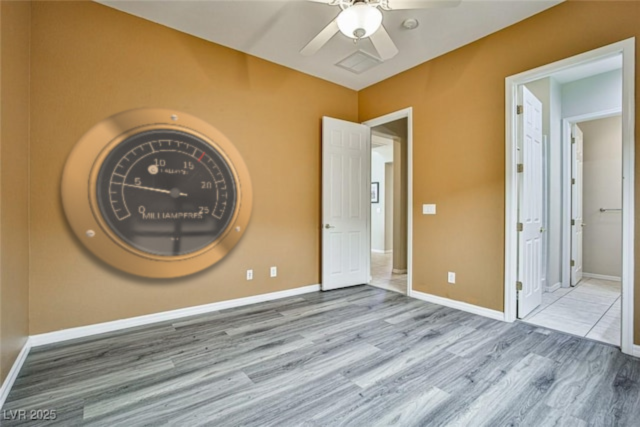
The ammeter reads 4 mA
